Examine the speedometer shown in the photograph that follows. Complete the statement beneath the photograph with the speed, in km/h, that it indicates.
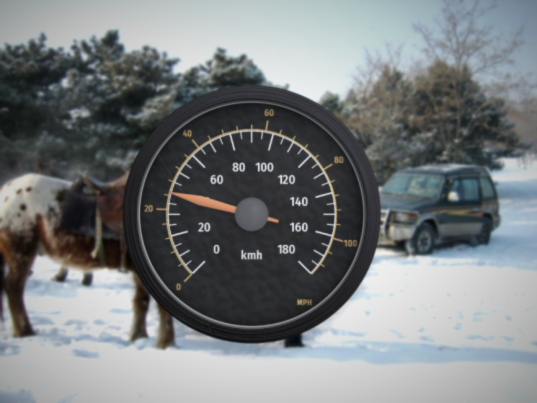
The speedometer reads 40 km/h
